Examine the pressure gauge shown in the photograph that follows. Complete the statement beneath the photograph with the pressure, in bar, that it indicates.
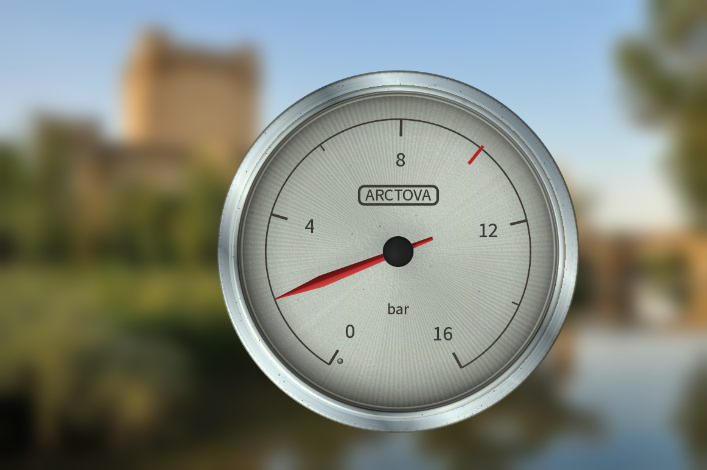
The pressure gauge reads 2 bar
